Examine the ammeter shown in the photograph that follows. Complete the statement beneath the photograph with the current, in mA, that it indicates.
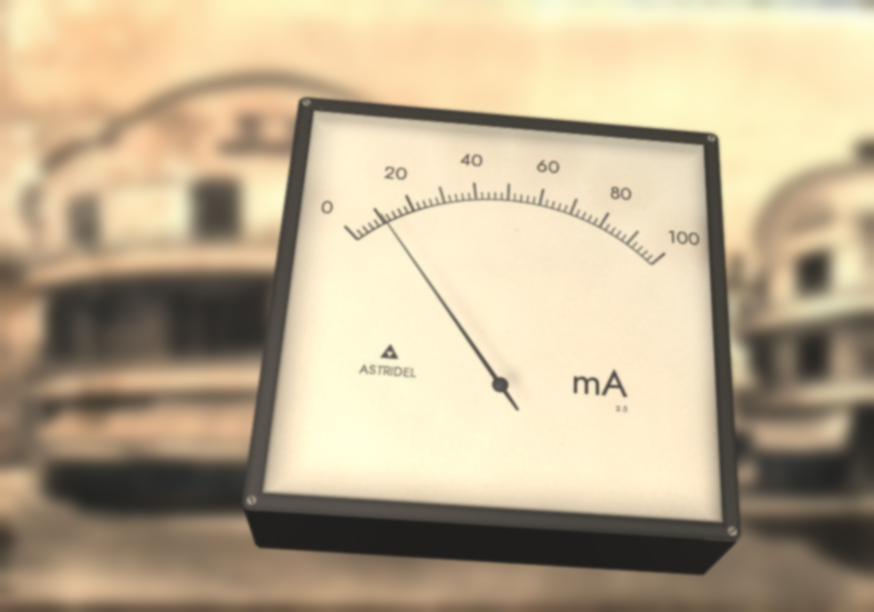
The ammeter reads 10 mA
